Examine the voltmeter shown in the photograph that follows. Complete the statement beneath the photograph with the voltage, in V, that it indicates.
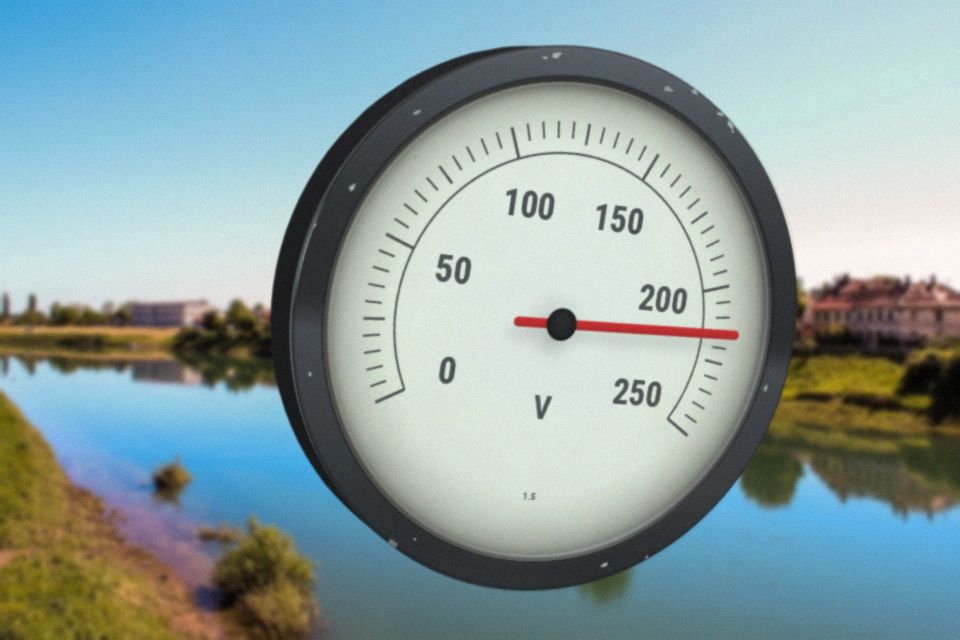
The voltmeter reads 215 V
